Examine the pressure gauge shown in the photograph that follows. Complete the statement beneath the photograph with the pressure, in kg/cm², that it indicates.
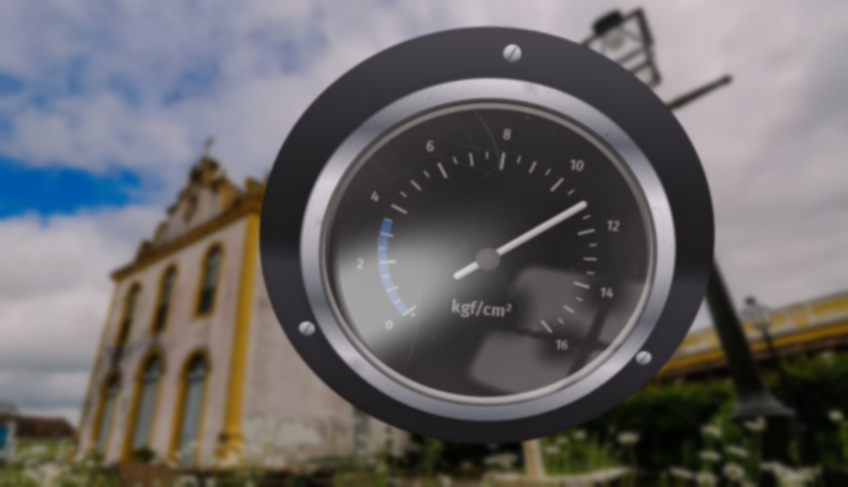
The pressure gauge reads 11 kg/cm²
